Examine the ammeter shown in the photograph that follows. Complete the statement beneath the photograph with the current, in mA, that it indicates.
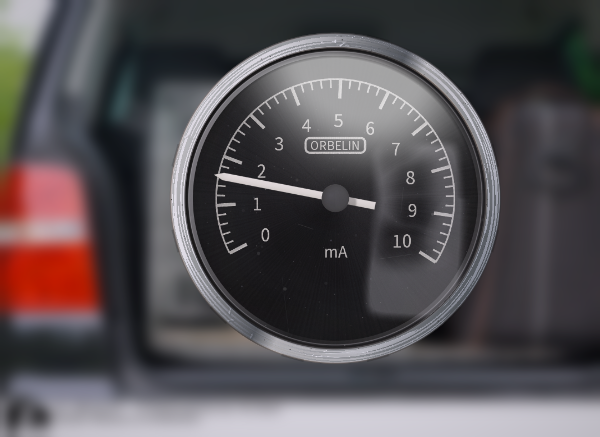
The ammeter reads 1.6 mA
